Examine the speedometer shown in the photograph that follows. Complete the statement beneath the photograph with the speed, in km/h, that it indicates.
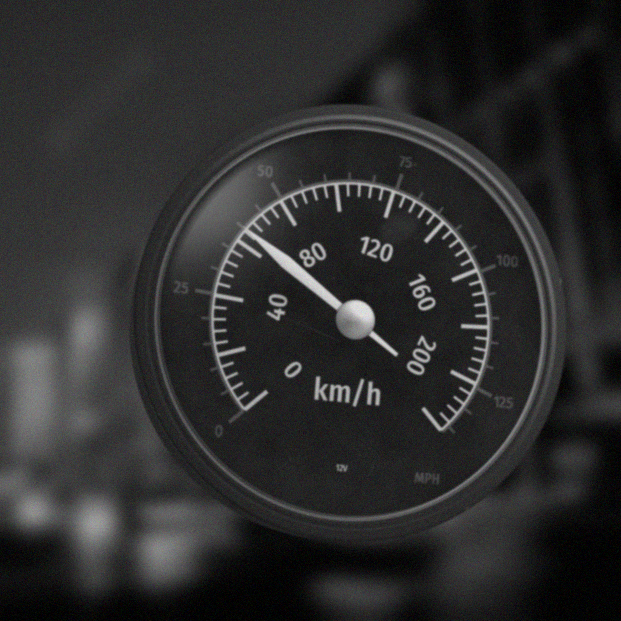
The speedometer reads 64 km/h
